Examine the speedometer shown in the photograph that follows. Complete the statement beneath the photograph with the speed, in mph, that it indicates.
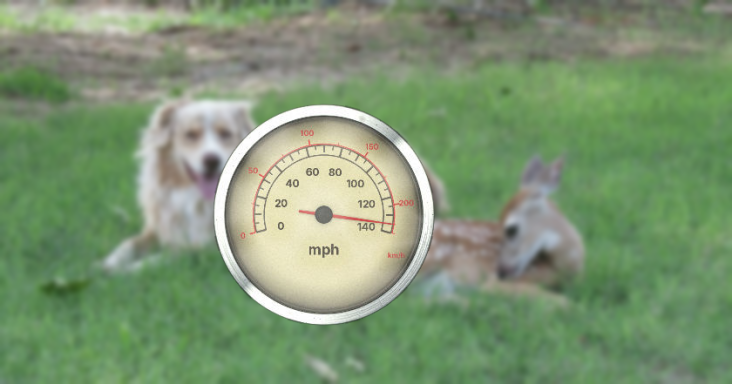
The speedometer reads 135 mph
